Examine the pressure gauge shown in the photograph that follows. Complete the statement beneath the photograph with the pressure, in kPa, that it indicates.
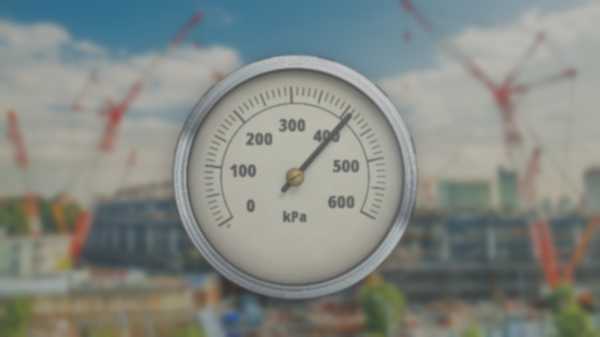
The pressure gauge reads 410 kPa
